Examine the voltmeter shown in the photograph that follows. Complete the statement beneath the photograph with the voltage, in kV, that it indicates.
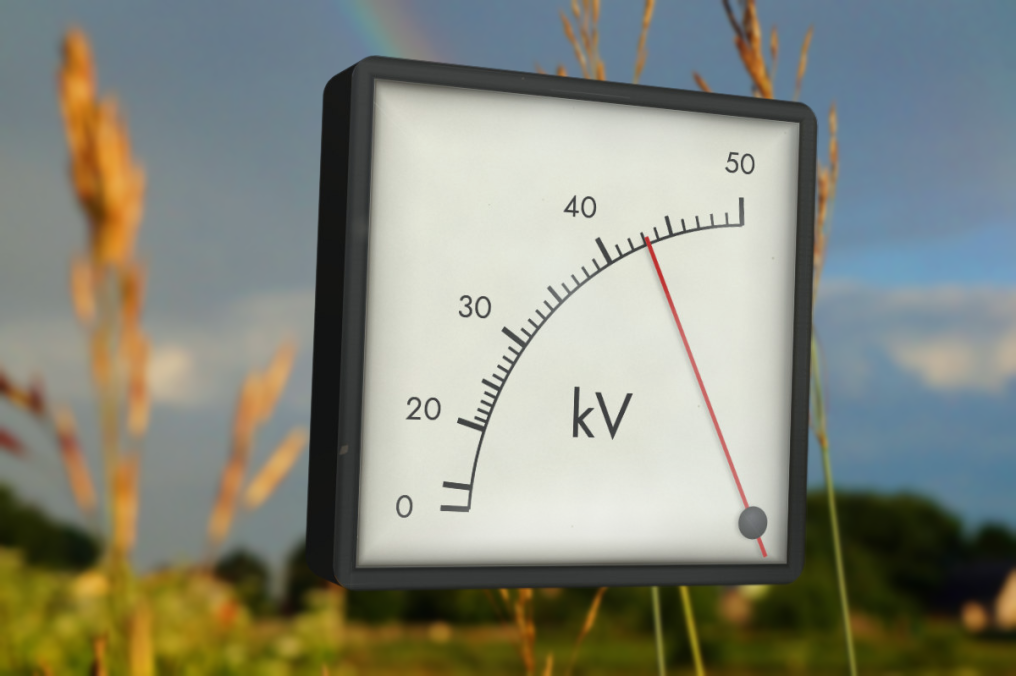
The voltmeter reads 43 kV
